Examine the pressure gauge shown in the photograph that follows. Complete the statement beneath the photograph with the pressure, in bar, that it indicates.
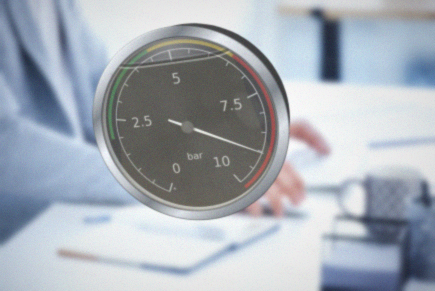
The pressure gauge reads 9 bar
